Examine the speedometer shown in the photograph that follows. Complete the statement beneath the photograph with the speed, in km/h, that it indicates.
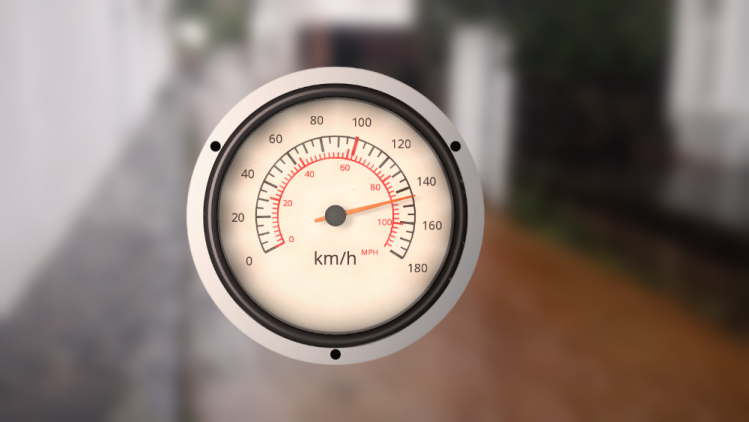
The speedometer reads 145 km/h
